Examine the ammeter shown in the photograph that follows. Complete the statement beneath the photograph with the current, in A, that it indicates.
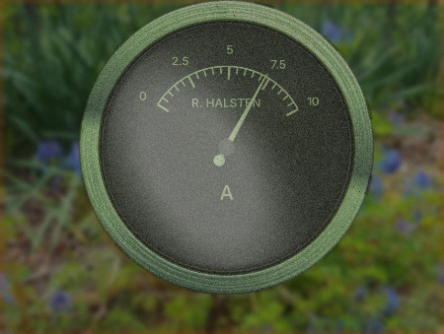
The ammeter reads 7.25 A
